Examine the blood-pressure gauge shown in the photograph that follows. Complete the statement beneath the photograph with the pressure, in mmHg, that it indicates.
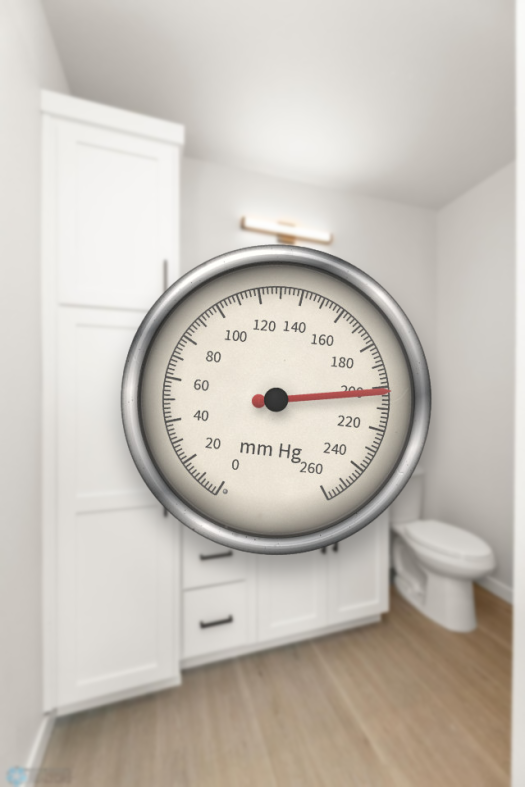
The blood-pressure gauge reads 202 mmHg
